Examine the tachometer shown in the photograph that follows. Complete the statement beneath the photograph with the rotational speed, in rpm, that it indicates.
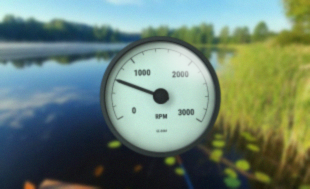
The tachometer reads 600 rpm
